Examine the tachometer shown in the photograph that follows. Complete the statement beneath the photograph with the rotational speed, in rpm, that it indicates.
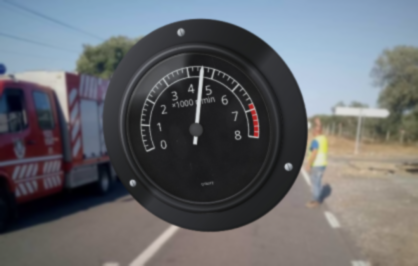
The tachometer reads 4600 rpm
